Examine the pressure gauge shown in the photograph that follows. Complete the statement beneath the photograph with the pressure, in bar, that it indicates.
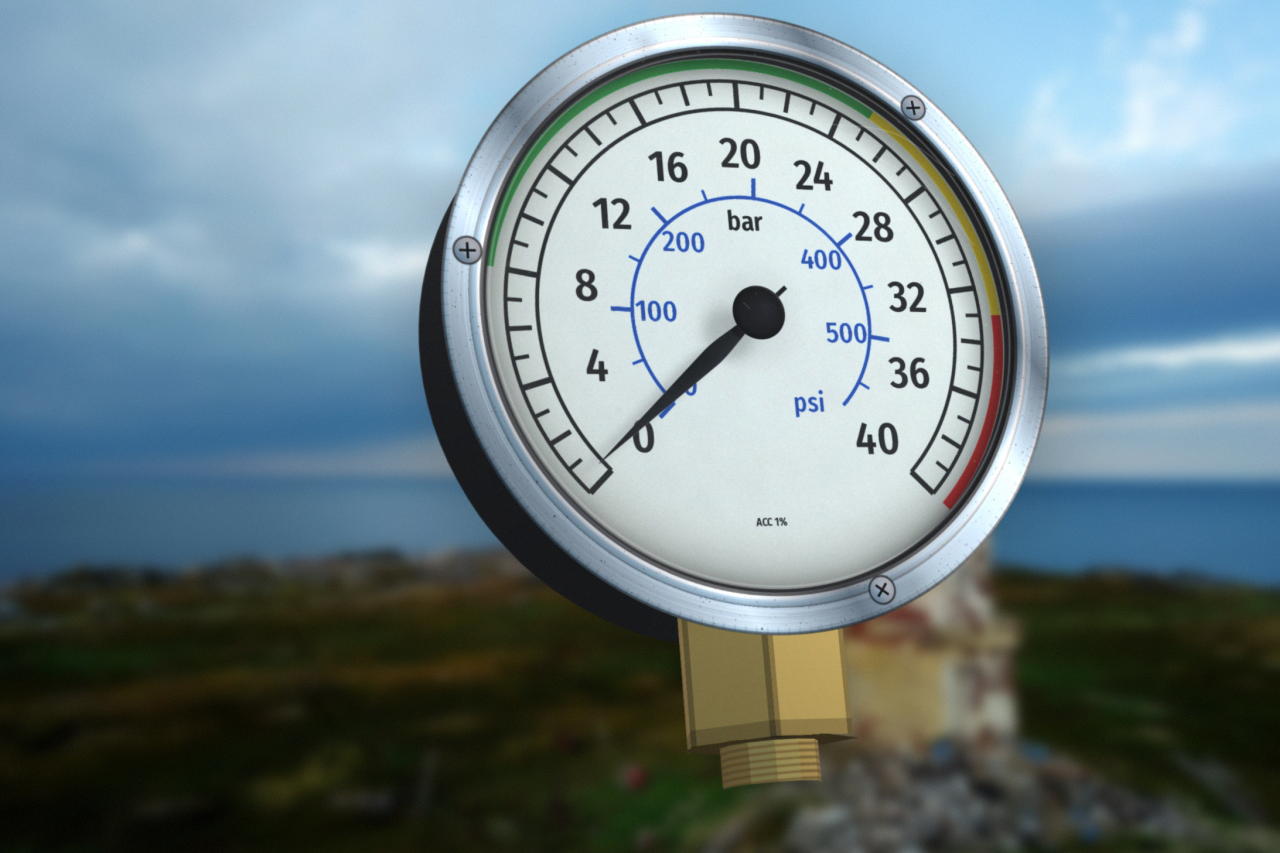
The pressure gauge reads 0.5 bar
